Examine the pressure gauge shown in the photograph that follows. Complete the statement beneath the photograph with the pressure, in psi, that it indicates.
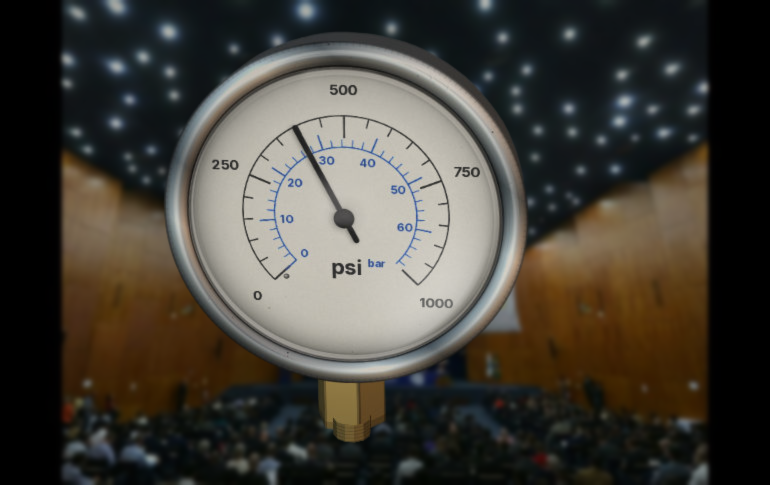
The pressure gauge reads 400 psi
